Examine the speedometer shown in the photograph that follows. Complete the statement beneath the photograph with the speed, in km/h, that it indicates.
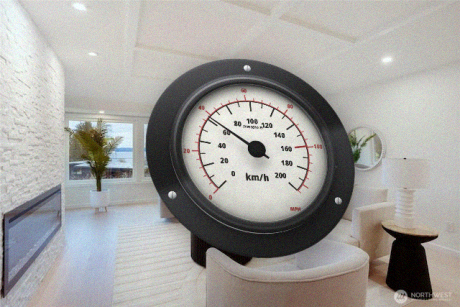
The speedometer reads 60 km/h
